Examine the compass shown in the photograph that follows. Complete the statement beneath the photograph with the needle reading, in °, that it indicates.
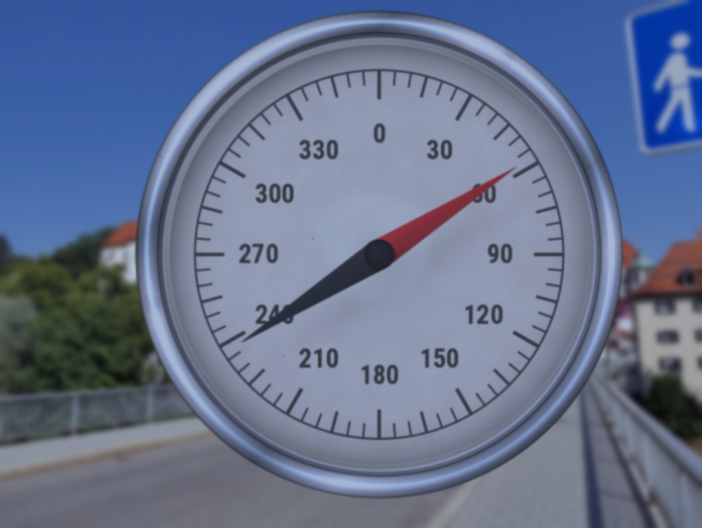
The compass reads 57.5 °
